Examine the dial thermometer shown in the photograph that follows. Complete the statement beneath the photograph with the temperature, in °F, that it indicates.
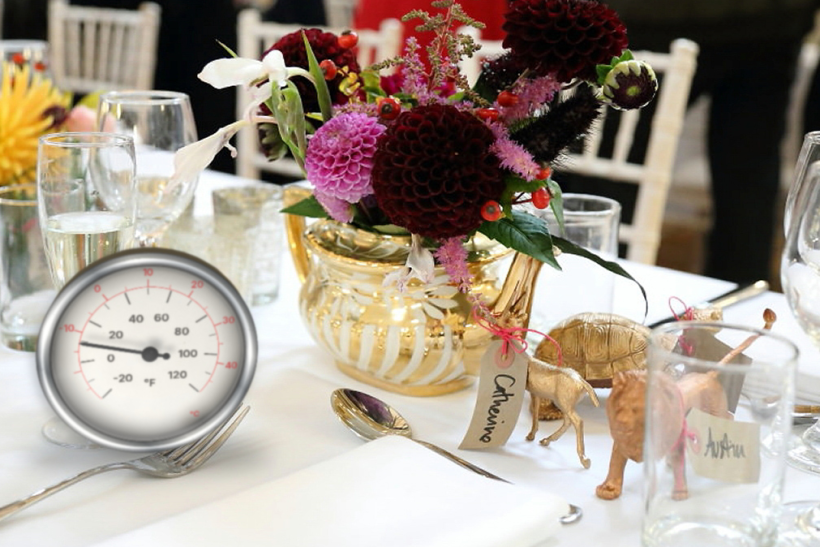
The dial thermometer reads 10 °F
